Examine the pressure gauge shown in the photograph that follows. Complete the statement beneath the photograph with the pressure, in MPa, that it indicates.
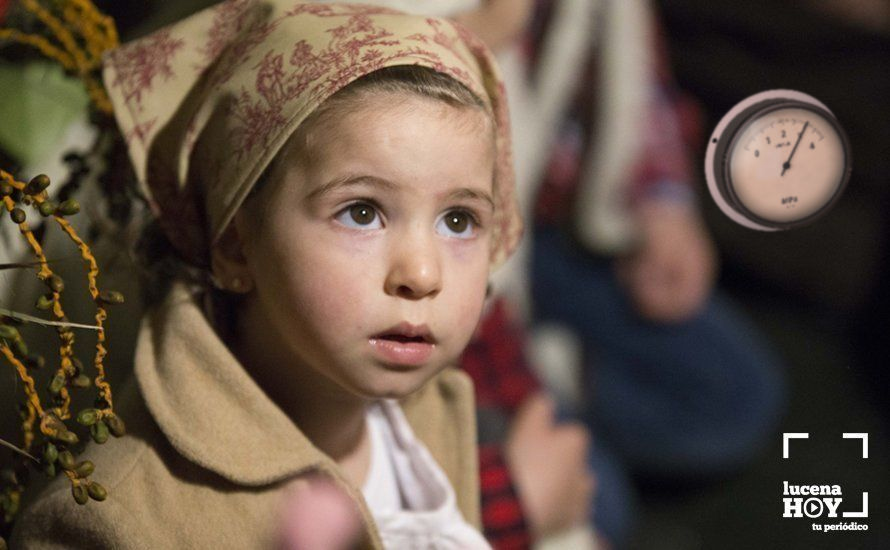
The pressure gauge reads 3 MPa
